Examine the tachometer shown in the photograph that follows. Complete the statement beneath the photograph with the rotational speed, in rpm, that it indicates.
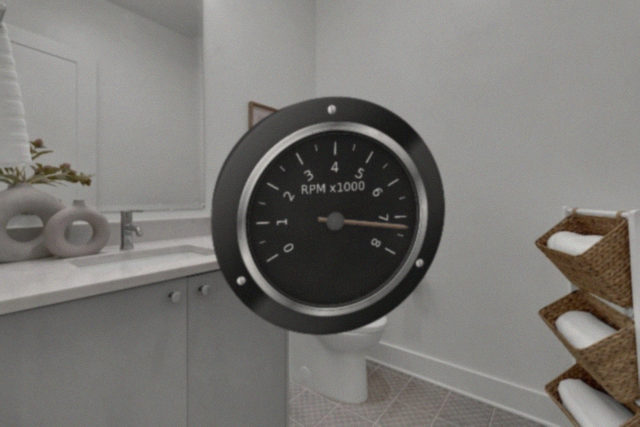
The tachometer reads 7250 rpm
